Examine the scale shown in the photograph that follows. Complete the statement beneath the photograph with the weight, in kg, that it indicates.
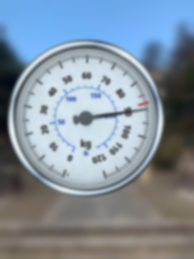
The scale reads 90 kg
